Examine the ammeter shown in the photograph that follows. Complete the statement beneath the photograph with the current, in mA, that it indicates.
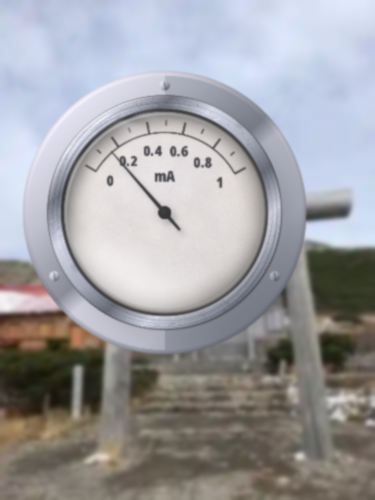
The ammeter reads 0.15 mA
